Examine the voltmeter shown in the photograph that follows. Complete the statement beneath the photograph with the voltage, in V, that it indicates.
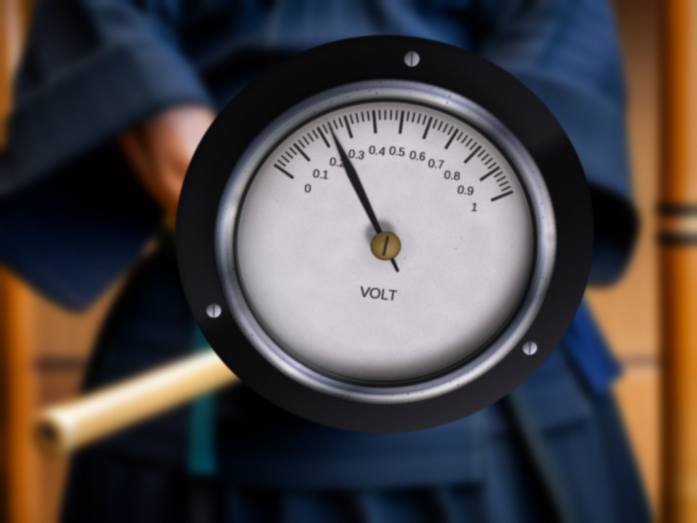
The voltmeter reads 0.24 V
